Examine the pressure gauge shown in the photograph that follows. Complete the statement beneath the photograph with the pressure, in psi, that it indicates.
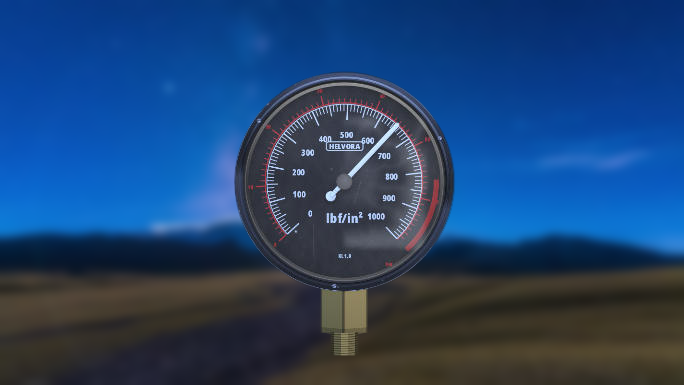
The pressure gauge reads 650 psi
